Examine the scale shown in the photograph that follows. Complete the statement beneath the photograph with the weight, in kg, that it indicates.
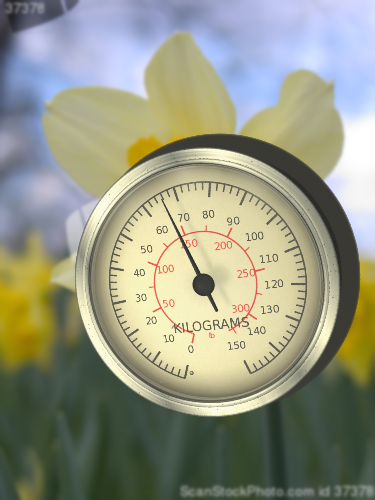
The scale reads 66 kg
